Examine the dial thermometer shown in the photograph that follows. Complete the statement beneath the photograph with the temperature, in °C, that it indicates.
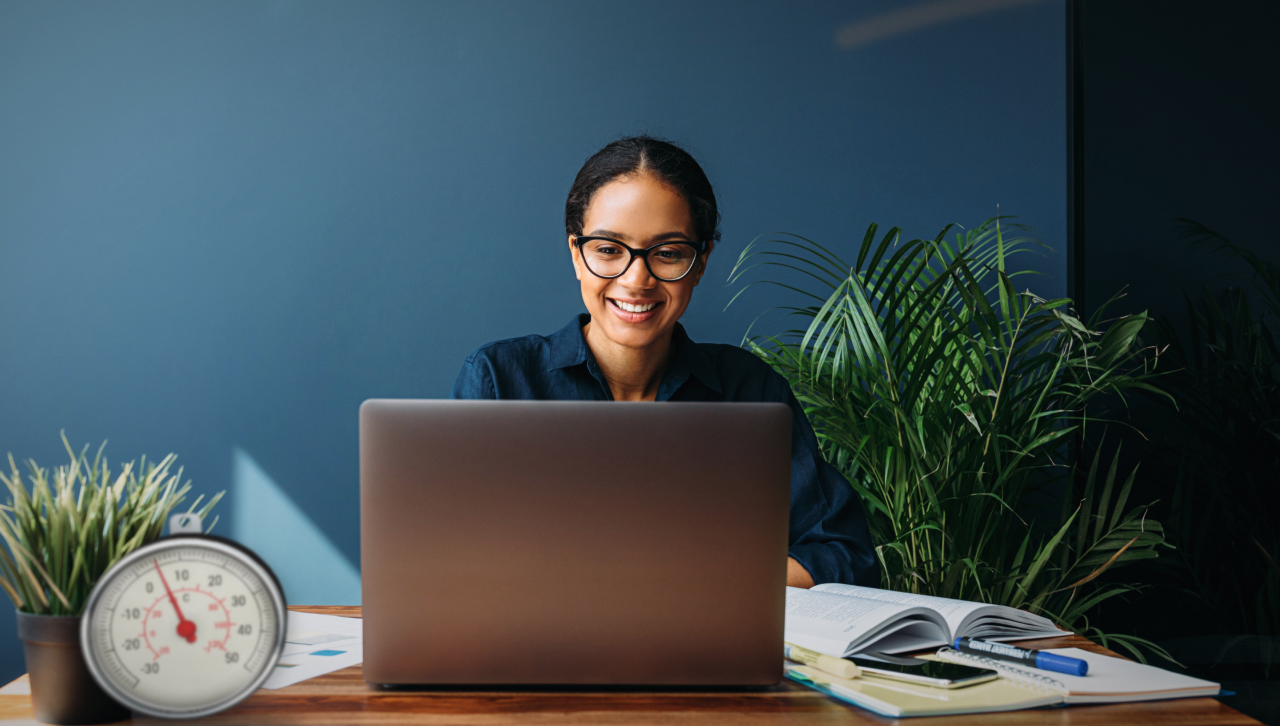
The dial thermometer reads 5 °C
